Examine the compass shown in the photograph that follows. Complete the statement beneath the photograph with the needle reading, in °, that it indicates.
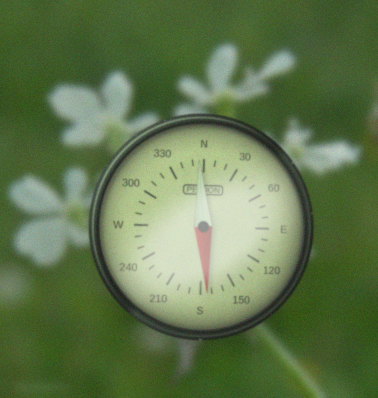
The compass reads 175 °
